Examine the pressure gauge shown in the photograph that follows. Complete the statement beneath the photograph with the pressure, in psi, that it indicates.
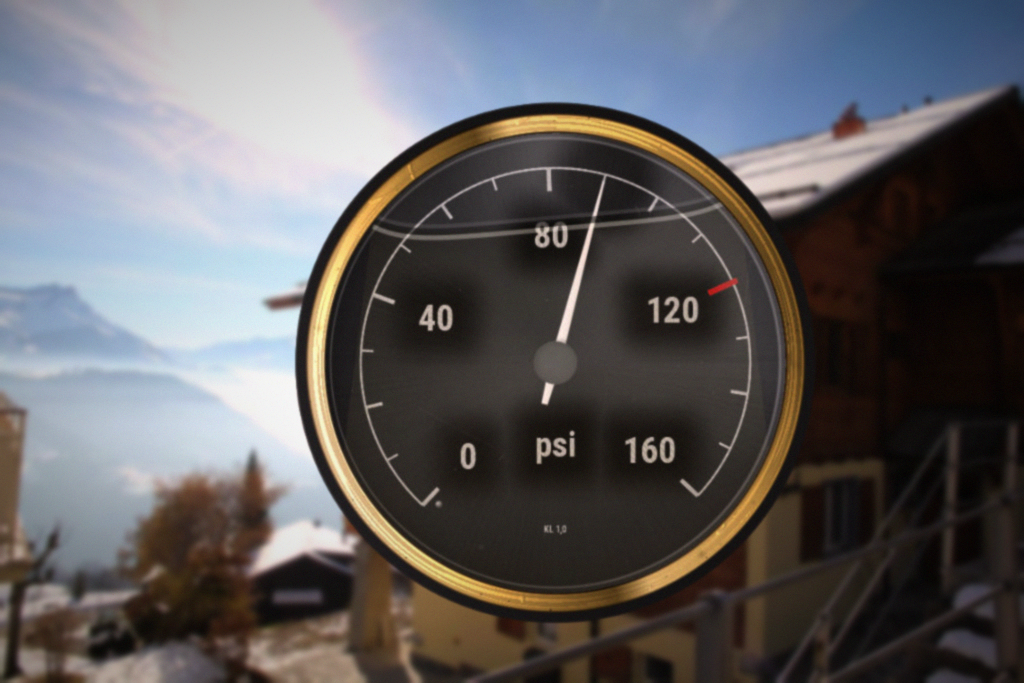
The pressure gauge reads 90 psi
